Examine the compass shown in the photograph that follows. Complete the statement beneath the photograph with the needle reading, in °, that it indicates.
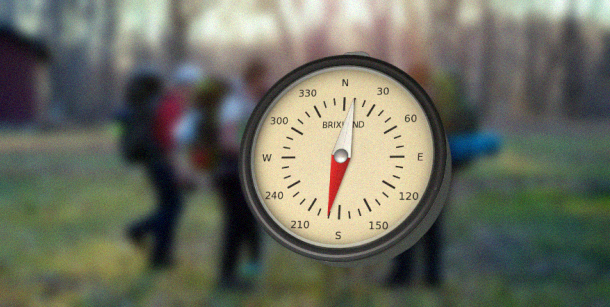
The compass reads 190 °
